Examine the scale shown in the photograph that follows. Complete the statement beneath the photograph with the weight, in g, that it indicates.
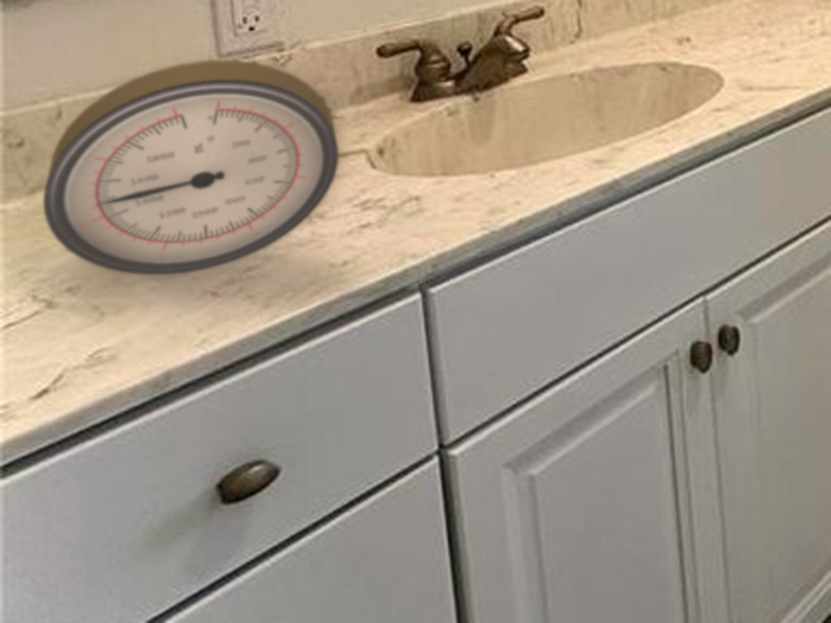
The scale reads 1500 g
